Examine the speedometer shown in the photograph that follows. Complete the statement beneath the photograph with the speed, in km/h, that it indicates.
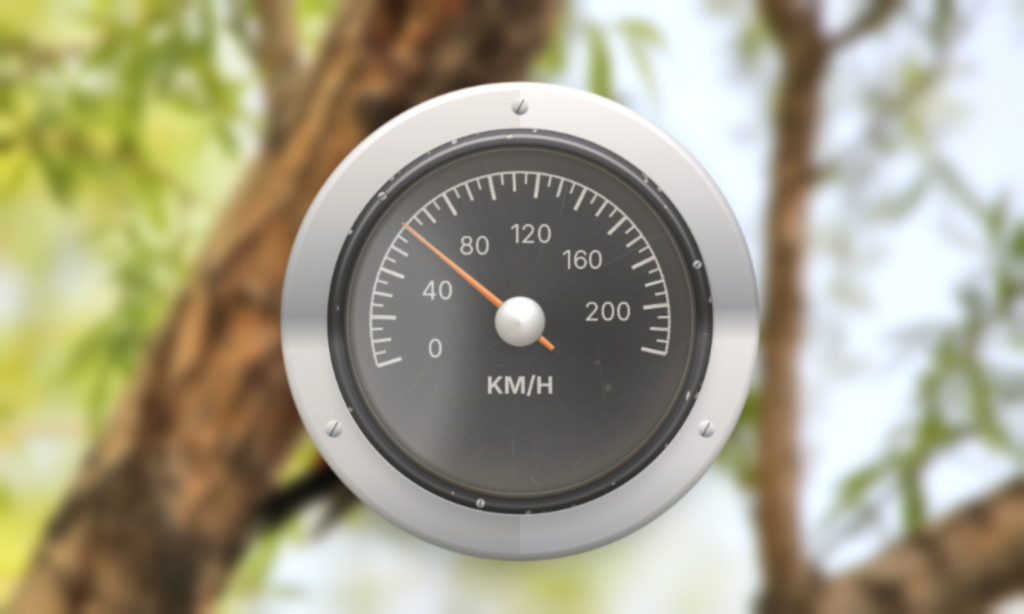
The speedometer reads 60 km/h
